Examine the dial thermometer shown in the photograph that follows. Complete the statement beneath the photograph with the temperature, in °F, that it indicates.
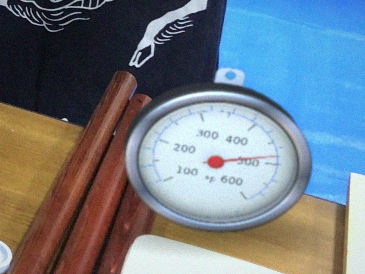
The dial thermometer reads 475 °F
